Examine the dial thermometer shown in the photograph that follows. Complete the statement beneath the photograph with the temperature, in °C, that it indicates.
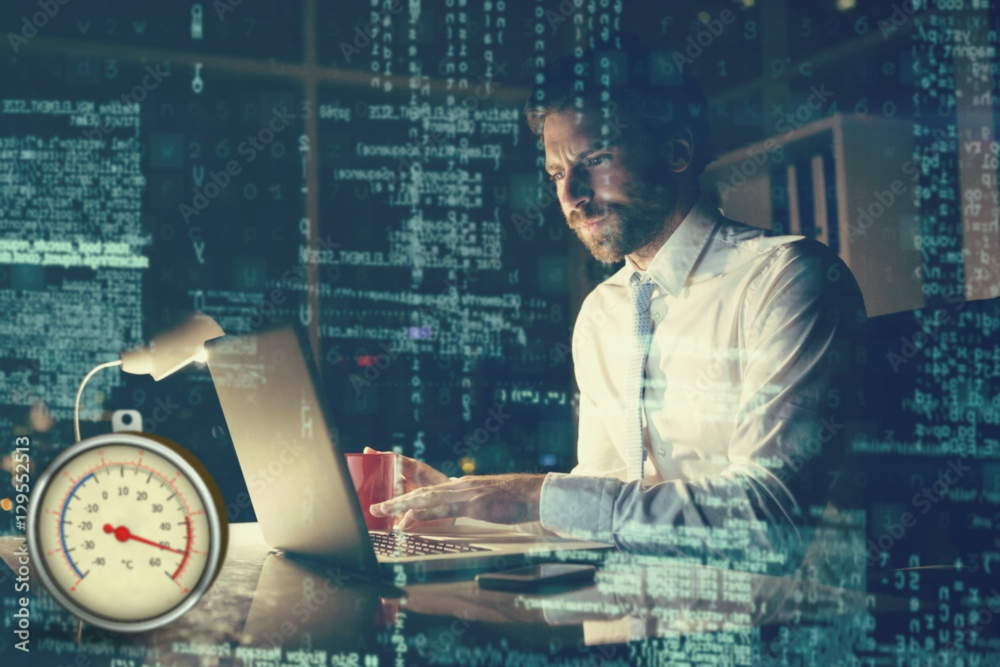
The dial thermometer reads 50 °C
